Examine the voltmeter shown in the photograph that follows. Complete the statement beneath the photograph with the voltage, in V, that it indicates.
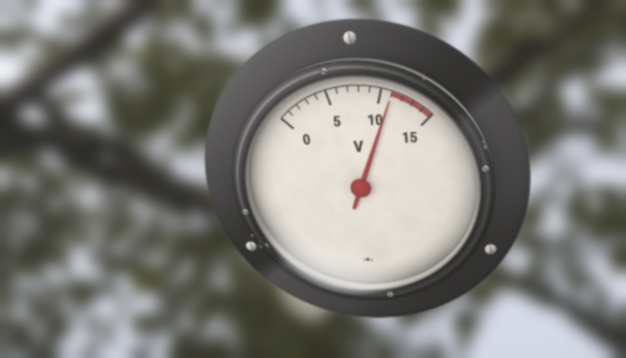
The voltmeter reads 11 V
